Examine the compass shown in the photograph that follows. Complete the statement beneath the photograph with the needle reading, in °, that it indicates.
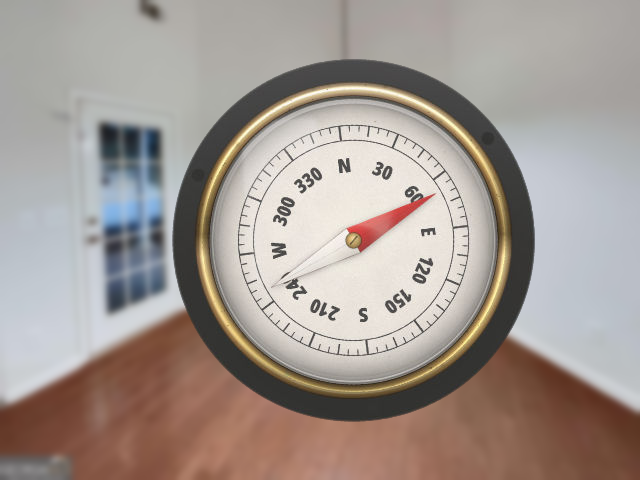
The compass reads 67.5 °
